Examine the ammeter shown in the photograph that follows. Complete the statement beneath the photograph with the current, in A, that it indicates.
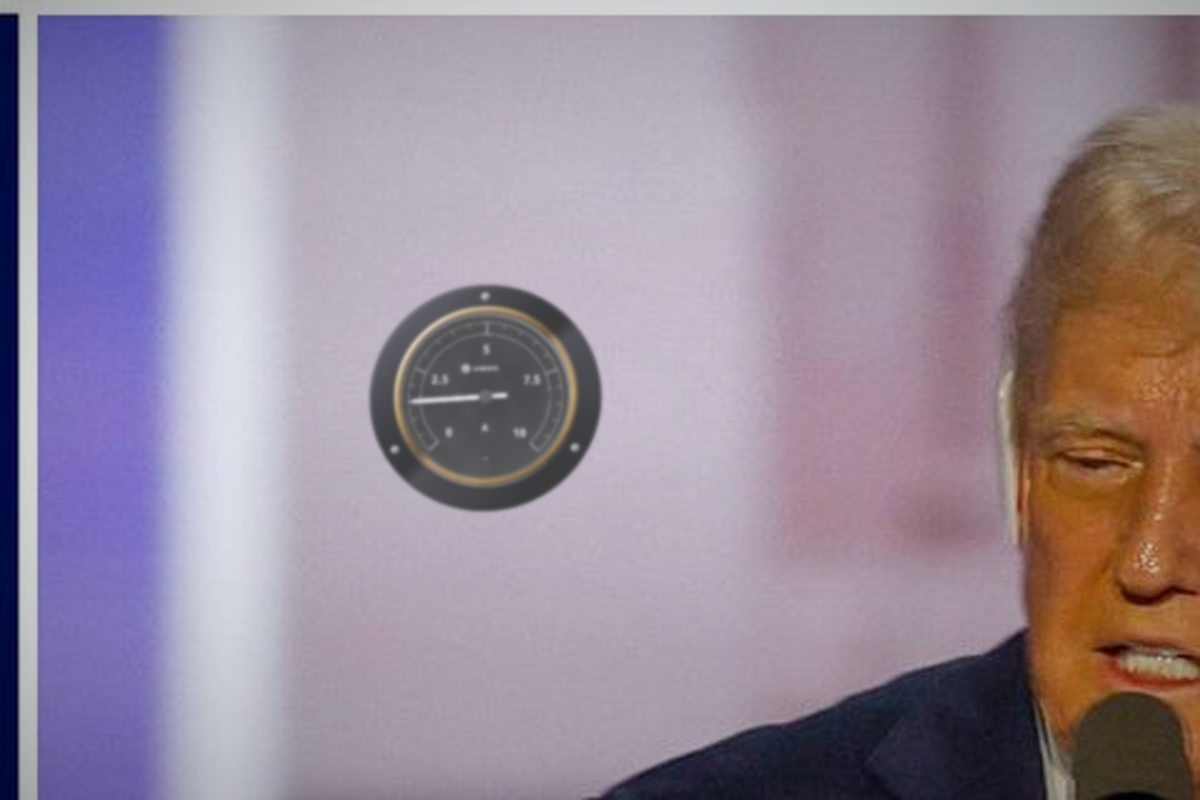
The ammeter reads 1.5 A
